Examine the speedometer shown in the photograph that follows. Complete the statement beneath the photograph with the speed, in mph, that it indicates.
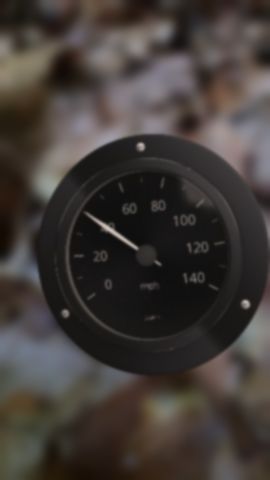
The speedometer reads 40 mph
